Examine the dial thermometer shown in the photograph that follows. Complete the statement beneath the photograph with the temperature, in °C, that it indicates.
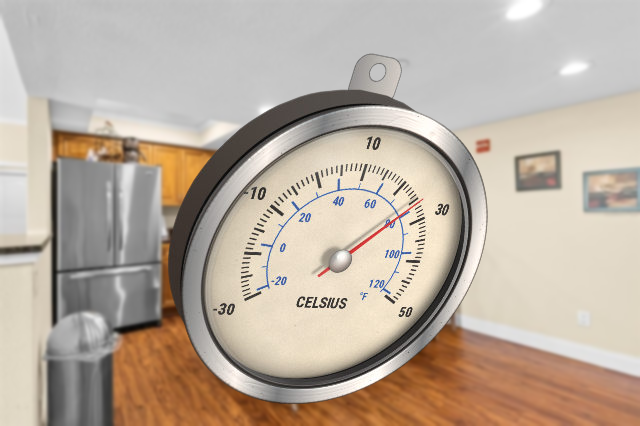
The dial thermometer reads 25 °C
